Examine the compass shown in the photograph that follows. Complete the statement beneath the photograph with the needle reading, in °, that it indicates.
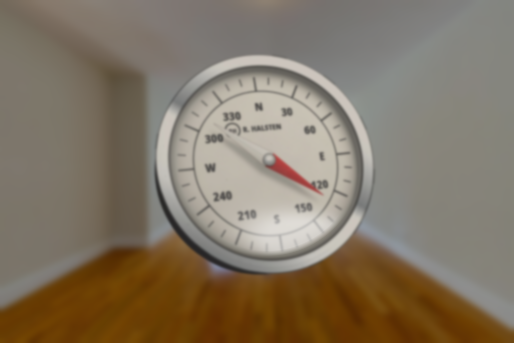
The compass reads 130 °
